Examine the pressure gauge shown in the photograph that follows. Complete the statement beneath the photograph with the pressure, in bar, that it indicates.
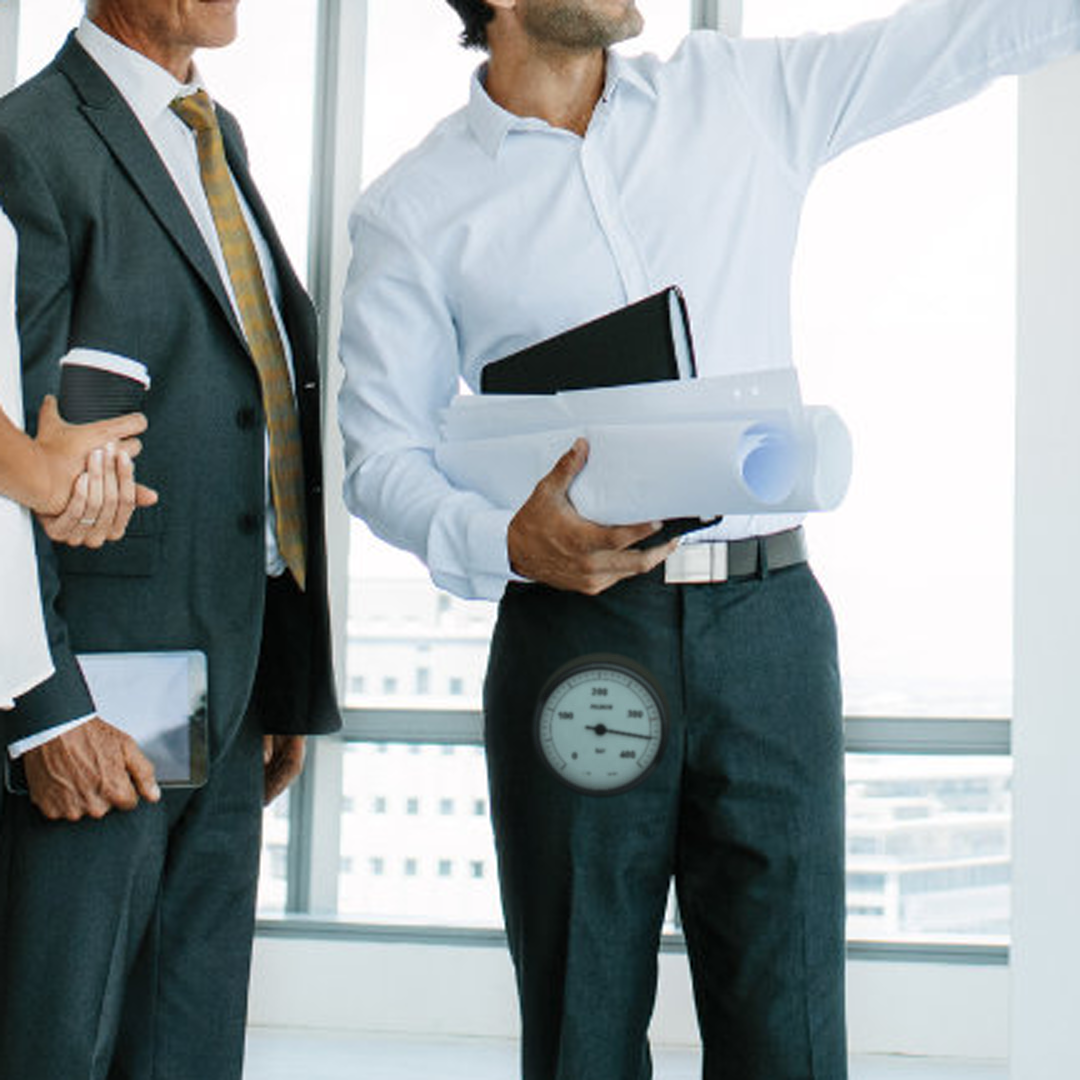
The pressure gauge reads 350 bar
